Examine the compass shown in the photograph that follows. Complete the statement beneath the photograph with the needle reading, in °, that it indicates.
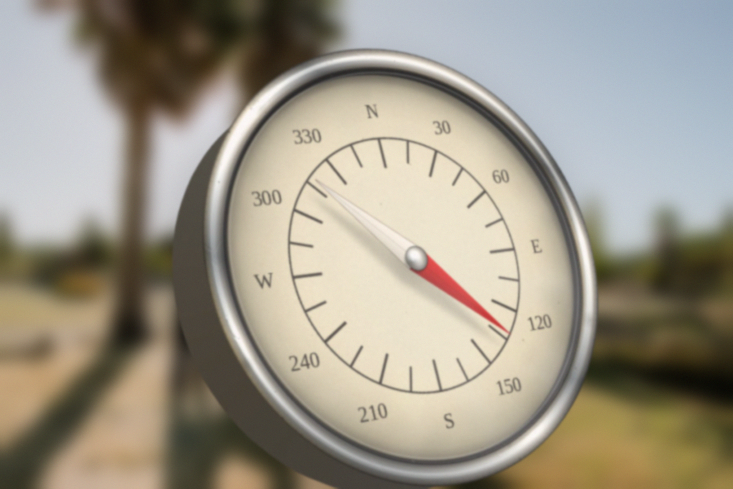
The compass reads 135 °
